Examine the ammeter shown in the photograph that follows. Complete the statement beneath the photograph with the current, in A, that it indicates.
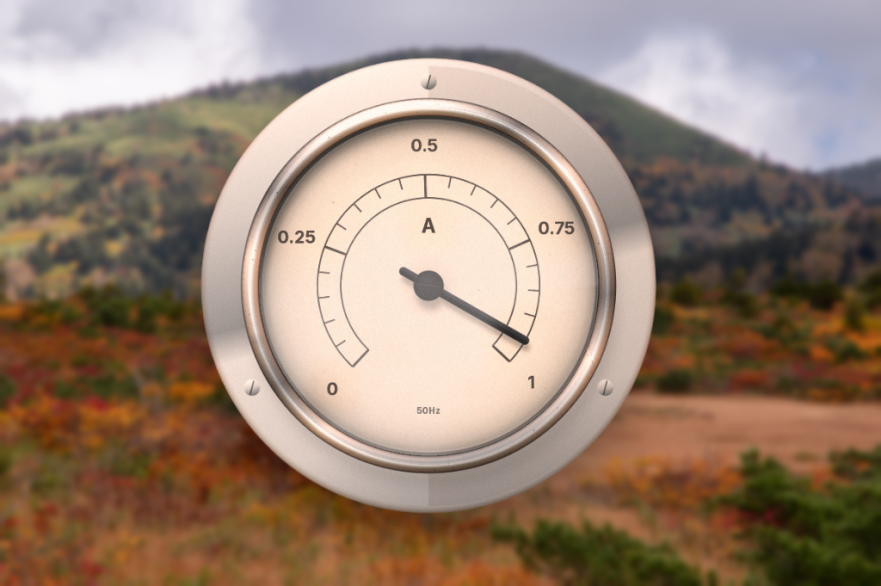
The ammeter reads 0.95 A
